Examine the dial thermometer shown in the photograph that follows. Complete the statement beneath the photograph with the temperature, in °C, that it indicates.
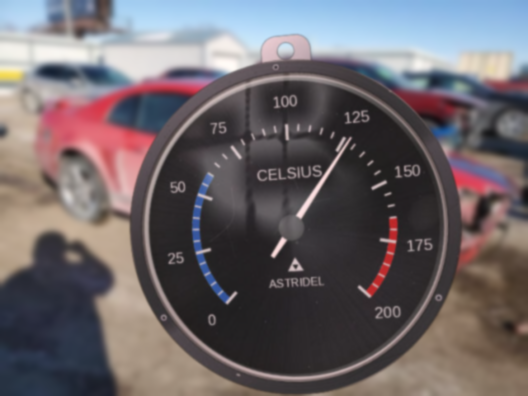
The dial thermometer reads 127.5 °C
